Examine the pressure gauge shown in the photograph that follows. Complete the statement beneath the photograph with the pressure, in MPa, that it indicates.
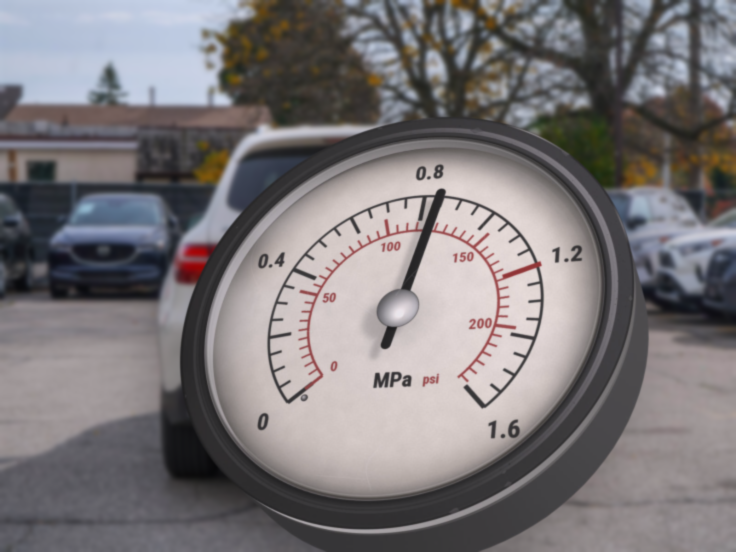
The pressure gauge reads 0.85 MPa
